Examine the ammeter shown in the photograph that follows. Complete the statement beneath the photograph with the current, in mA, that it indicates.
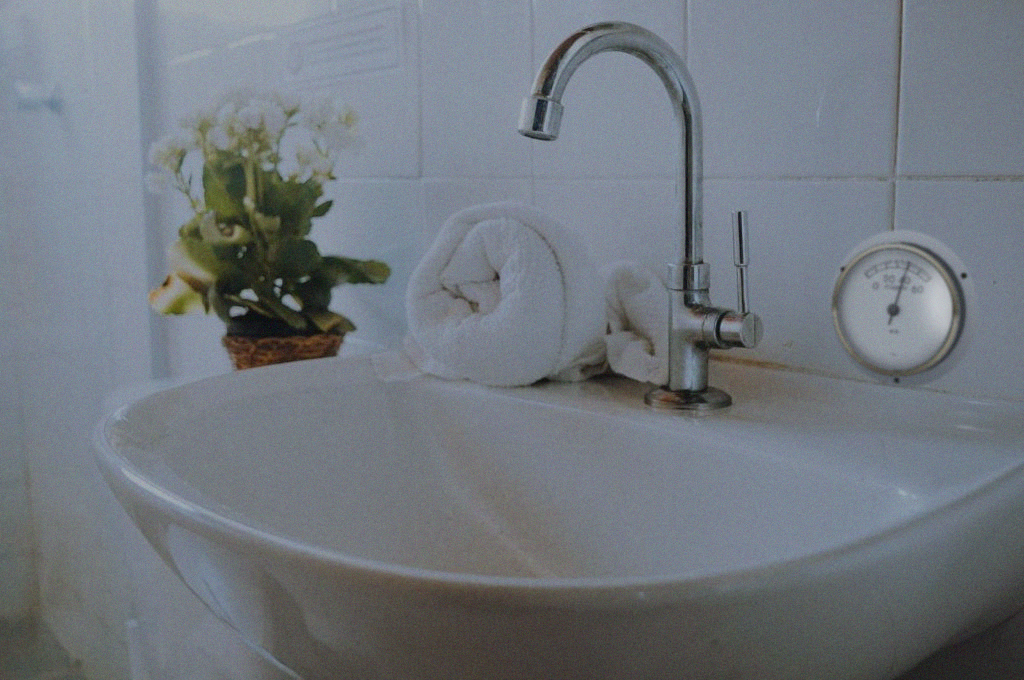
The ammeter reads 40 mA
